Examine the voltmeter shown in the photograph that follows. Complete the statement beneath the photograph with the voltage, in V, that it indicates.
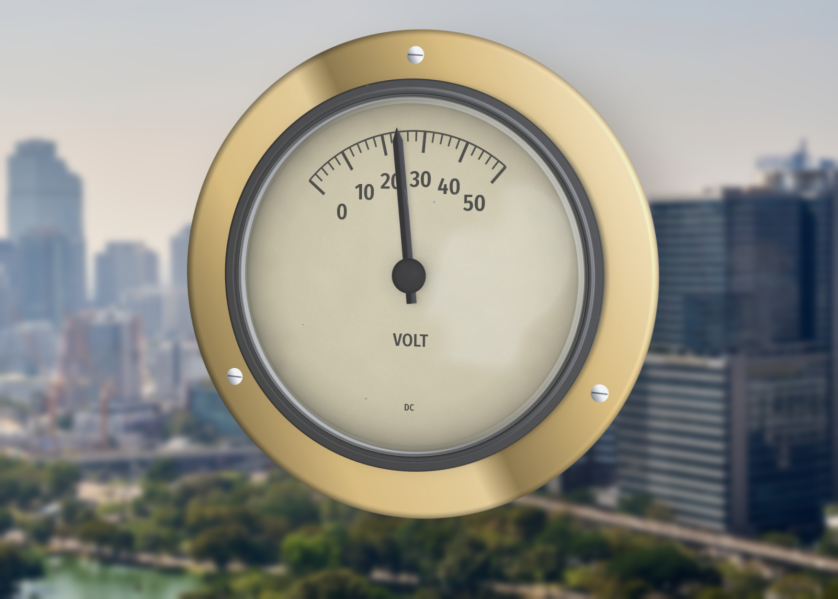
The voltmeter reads 24 V
